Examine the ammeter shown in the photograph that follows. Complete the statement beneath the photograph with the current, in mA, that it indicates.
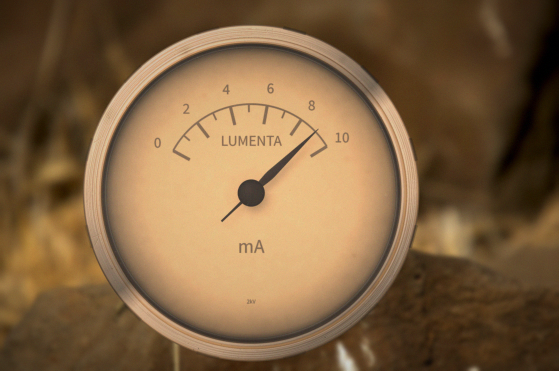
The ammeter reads 9 mA
